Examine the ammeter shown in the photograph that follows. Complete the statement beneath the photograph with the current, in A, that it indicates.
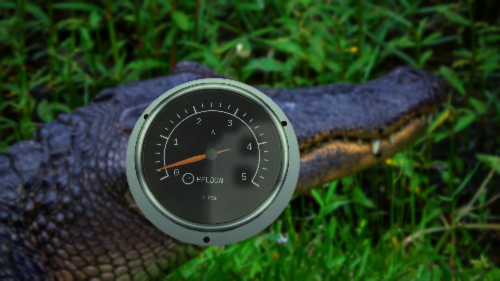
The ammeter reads 0.2 A
